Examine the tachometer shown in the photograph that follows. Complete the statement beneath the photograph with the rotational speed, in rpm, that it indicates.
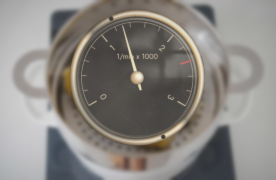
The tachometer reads 1300 rpm
